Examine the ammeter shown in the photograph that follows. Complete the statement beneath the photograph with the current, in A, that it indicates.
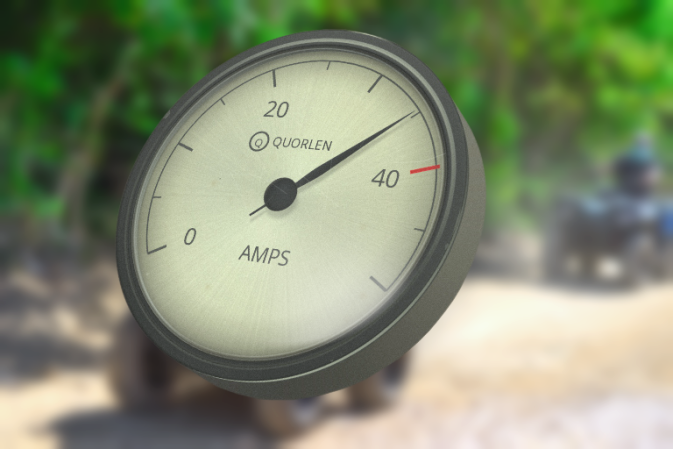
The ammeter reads 35 A
